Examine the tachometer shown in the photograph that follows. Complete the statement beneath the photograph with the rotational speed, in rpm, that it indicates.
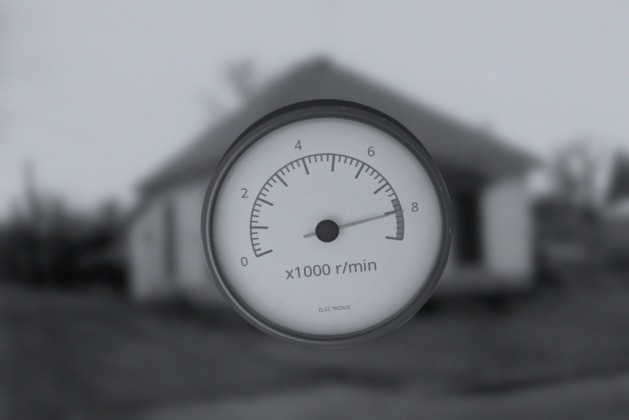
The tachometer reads 8000 rpm
